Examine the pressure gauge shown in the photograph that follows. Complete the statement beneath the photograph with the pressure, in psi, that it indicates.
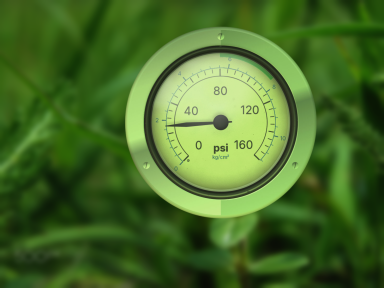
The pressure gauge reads 25 psi
